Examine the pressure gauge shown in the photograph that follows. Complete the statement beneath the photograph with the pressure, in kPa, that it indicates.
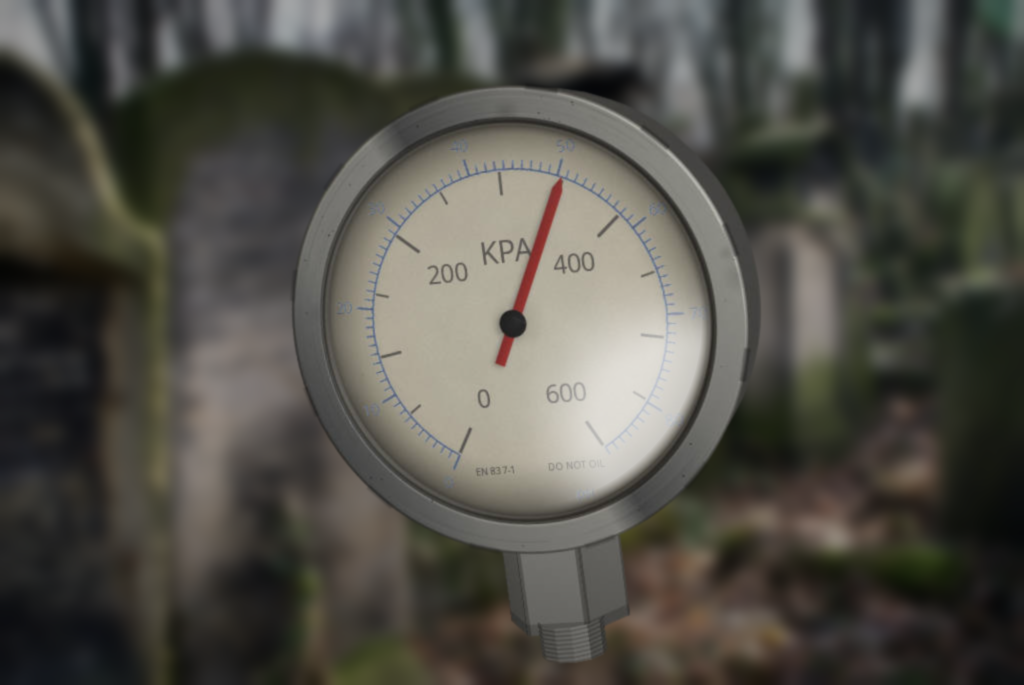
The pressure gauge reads 350 kPa
